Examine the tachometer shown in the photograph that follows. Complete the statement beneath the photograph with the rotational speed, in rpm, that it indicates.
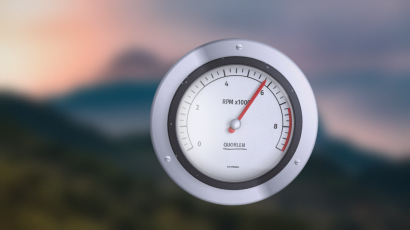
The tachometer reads 5750 rpm
